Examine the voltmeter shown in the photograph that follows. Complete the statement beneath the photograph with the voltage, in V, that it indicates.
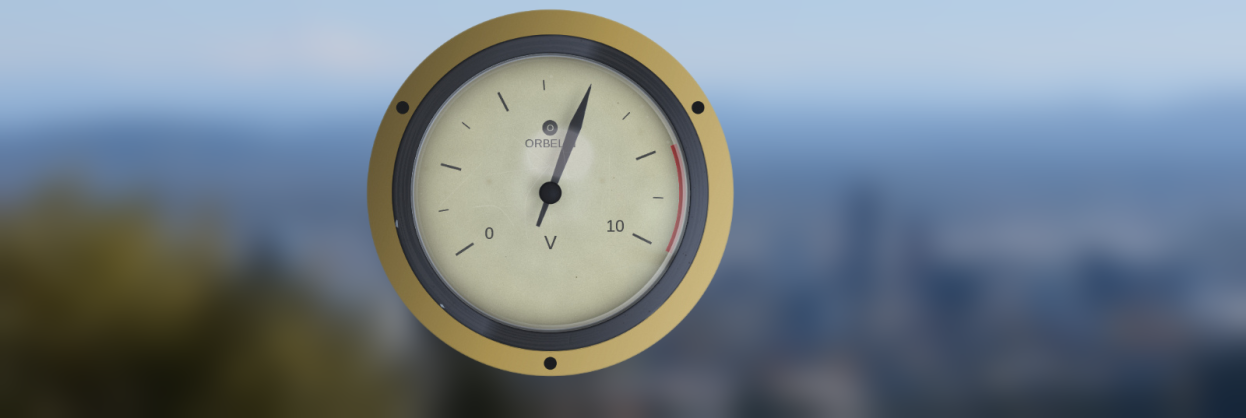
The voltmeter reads 6 V
